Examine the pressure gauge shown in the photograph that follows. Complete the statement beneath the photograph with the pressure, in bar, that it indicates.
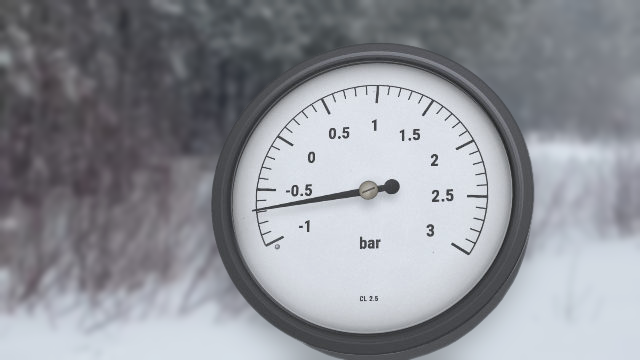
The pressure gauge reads -0.7 bar
